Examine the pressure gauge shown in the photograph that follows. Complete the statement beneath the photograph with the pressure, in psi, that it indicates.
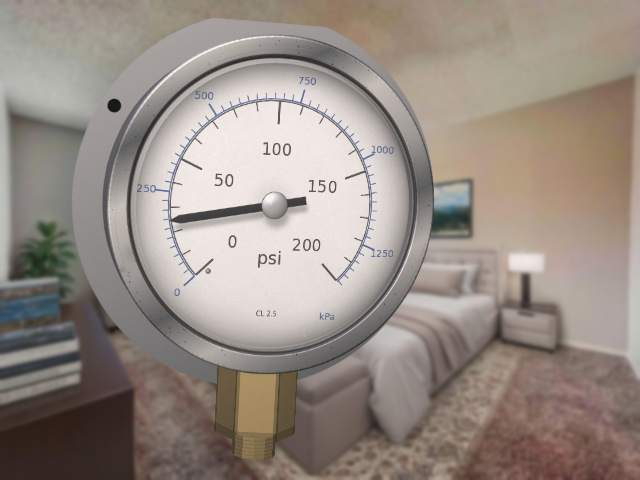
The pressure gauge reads 25 psi
